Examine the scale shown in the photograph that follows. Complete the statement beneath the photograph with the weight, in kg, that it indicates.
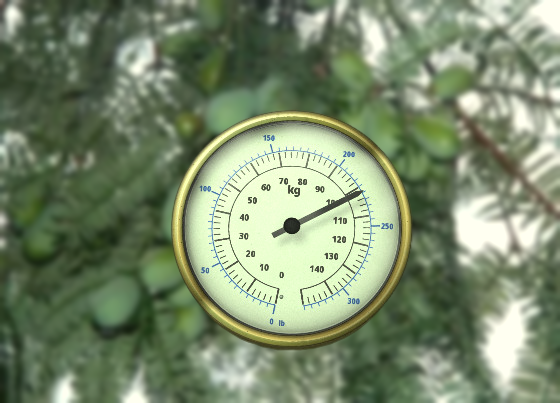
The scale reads 102 kg
